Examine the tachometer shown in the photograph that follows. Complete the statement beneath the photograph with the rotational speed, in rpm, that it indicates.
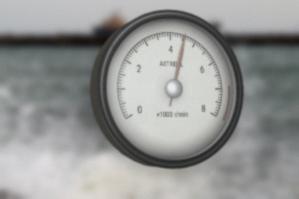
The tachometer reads 4500 rpm
